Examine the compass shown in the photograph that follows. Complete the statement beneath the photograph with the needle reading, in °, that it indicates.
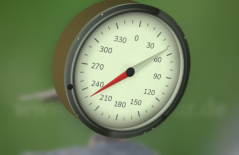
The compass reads 230 °
